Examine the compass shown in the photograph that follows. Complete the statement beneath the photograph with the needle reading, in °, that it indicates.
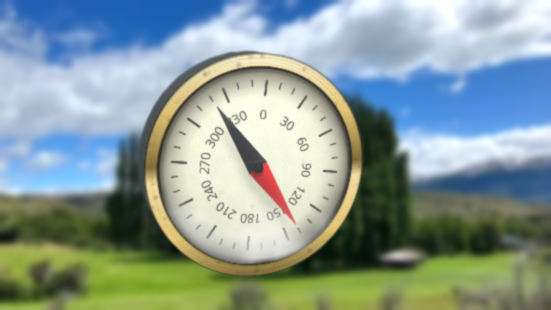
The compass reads 140 °
